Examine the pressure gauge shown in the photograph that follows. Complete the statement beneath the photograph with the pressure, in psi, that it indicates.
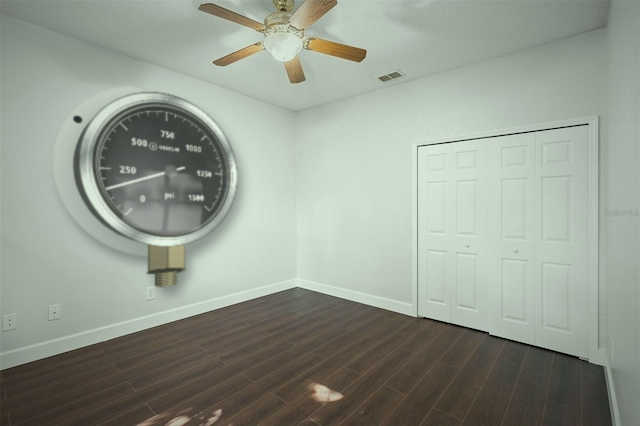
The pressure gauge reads 150 psi
